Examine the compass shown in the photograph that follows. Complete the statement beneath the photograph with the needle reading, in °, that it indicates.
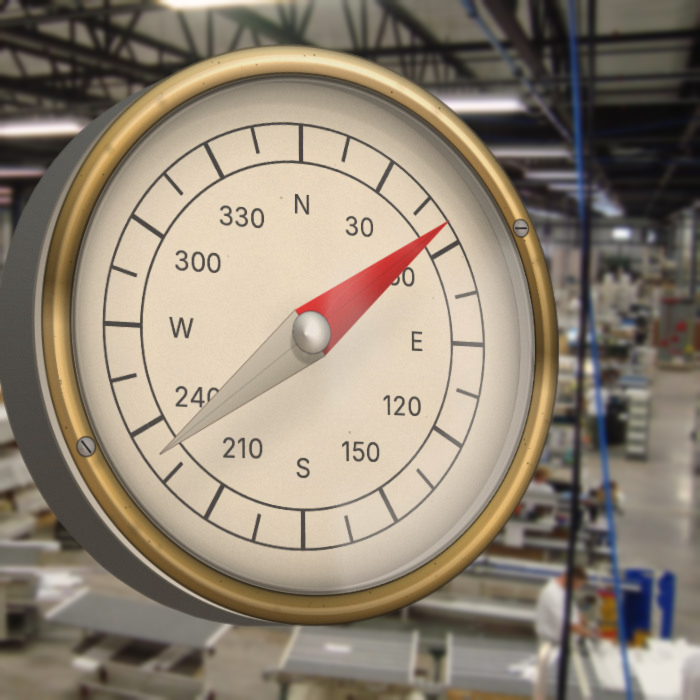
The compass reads 52.5 °
